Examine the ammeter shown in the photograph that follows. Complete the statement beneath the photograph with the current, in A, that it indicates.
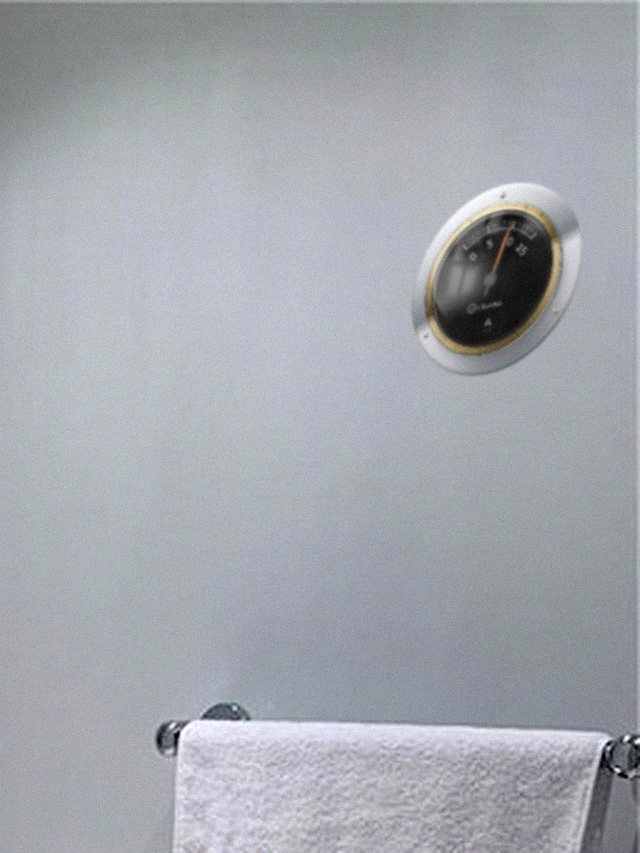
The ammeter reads 10 A
